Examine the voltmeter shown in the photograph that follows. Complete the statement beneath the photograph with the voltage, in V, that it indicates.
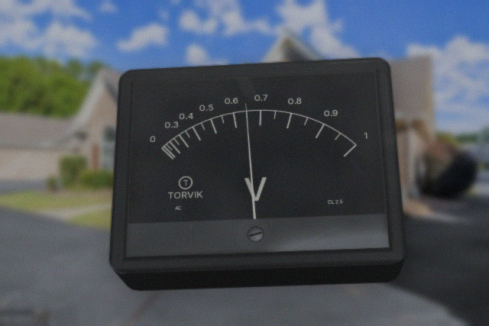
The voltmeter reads 0.65 V
